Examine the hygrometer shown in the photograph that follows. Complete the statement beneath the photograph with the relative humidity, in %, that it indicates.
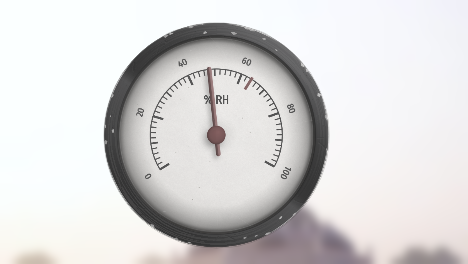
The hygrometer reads 48 %
